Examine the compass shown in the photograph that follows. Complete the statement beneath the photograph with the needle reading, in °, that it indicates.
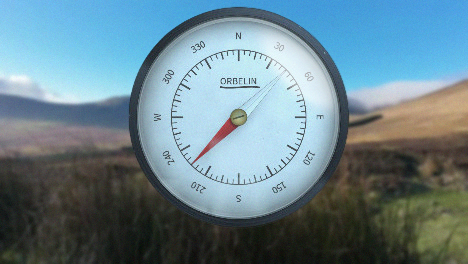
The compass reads 225 °
